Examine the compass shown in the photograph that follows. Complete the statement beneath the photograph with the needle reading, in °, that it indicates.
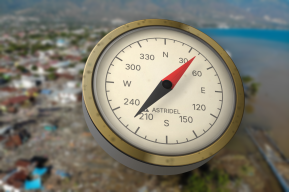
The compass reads 40 °
